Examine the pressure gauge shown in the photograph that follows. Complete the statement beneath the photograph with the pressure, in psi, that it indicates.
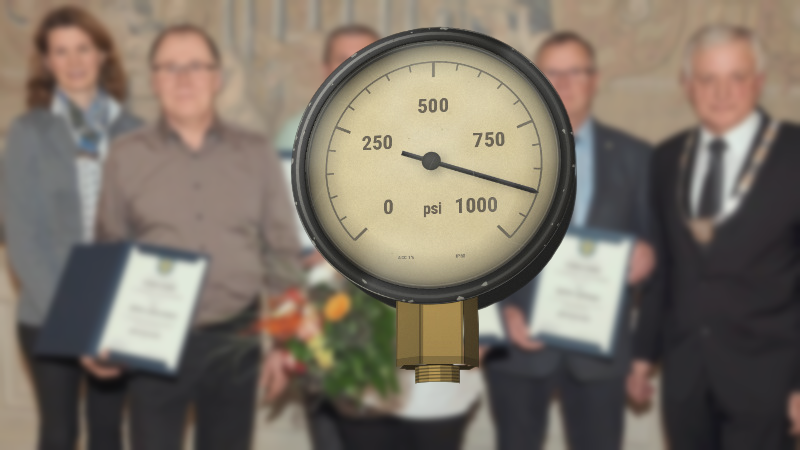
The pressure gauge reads 900 psi
